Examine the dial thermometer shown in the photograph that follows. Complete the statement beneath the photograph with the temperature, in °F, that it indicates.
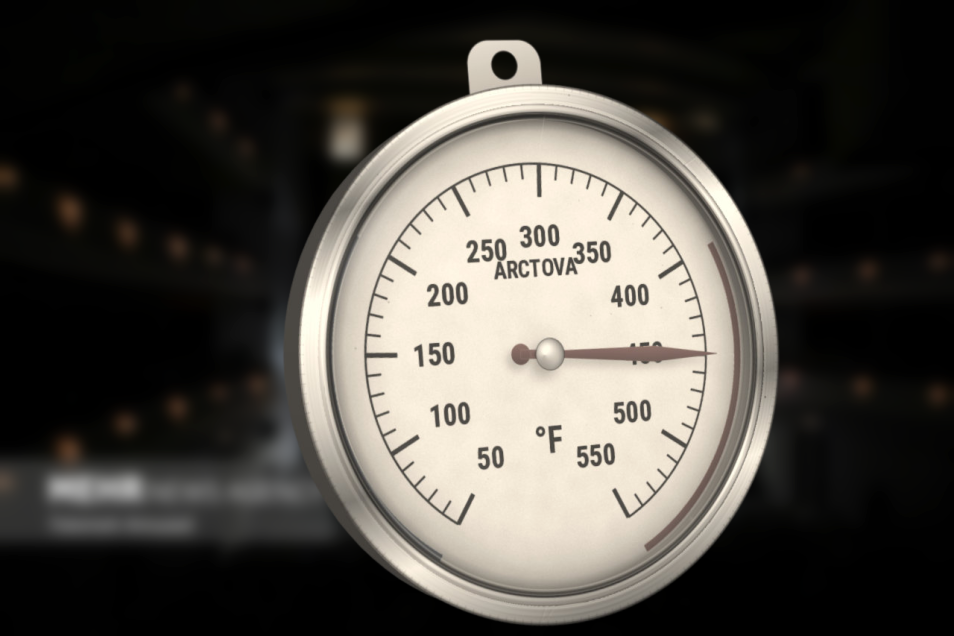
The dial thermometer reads 450 °F
